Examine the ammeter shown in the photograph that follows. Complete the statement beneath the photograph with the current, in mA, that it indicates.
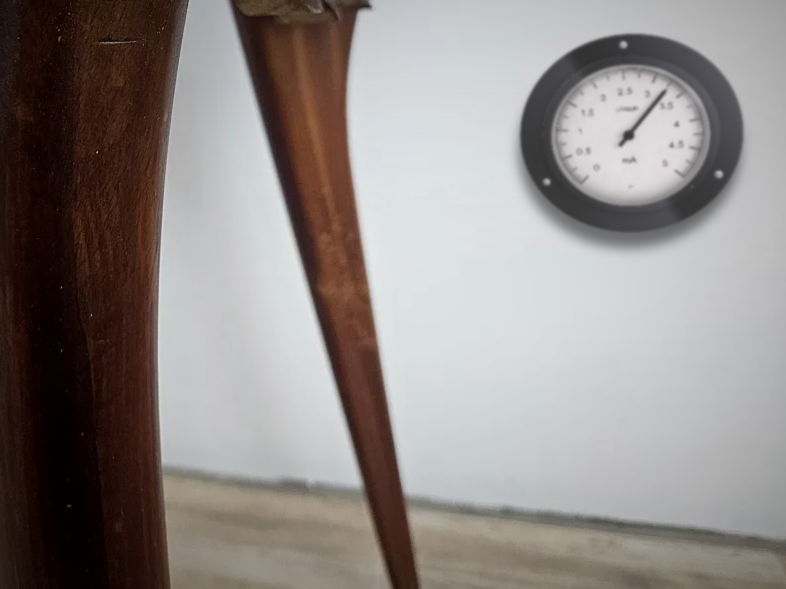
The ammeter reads 3.25 mA
